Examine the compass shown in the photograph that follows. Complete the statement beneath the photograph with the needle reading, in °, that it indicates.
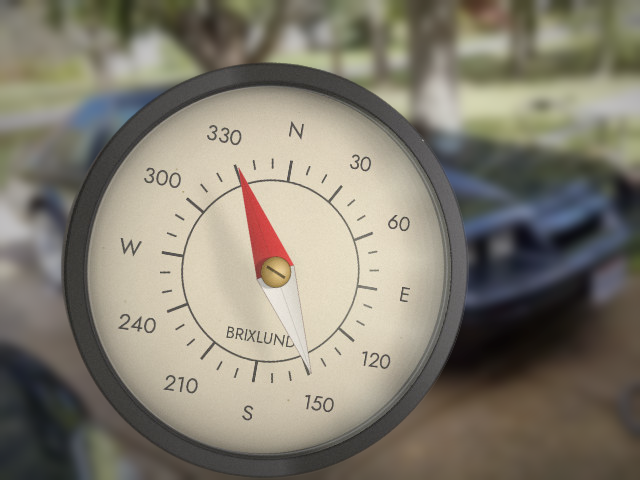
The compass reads 330 °
